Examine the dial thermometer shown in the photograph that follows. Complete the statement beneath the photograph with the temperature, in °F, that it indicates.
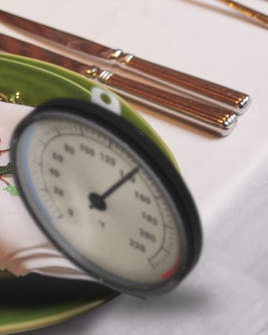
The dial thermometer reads 140 °F
